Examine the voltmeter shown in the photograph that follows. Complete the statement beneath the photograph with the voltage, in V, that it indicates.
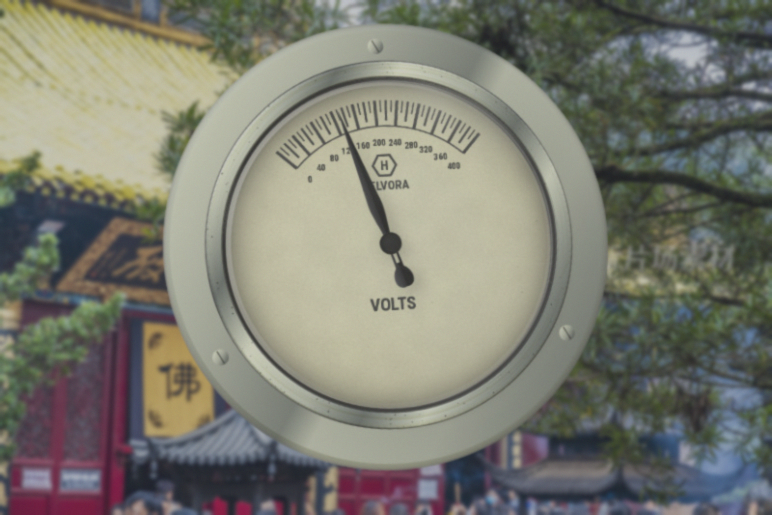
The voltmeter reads 130 V
